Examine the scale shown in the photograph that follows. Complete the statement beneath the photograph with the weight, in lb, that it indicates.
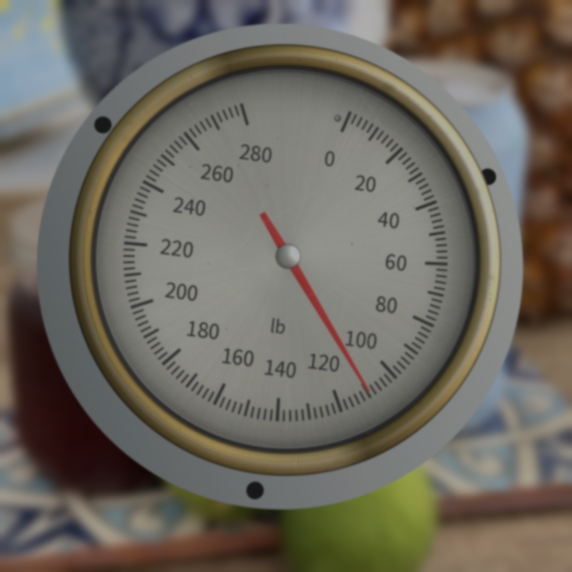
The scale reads 110 lb
